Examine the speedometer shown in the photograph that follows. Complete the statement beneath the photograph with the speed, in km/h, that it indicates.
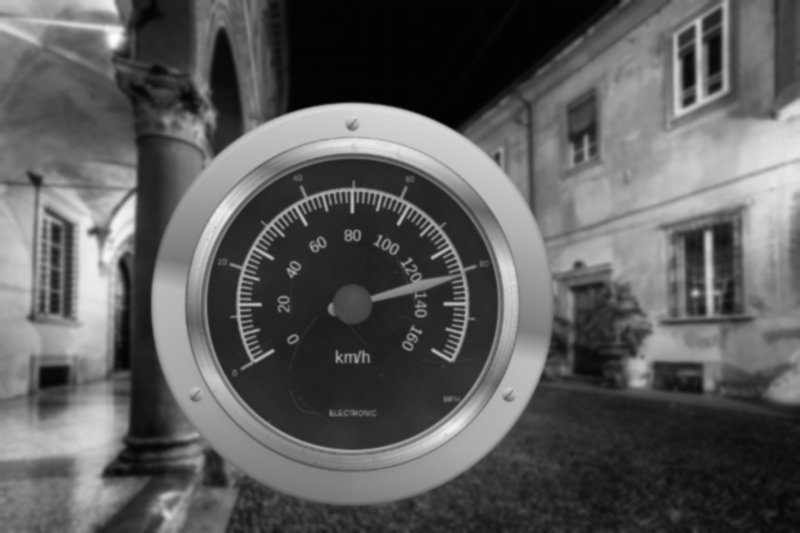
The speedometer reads 130 km/h
